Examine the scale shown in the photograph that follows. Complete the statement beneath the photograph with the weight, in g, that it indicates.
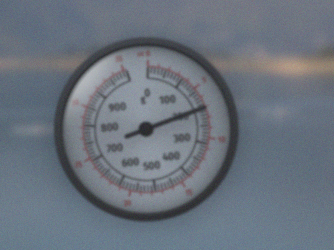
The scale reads 200 g
